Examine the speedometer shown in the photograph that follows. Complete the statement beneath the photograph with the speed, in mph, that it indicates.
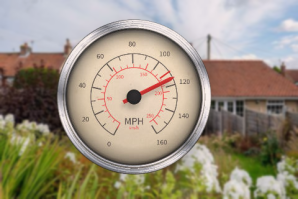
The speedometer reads 115 mph
